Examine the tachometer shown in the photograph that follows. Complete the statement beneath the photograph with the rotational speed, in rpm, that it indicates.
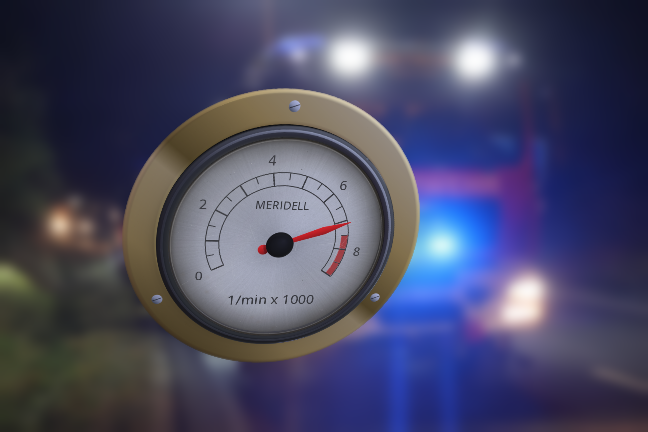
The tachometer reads 7000 rpm
